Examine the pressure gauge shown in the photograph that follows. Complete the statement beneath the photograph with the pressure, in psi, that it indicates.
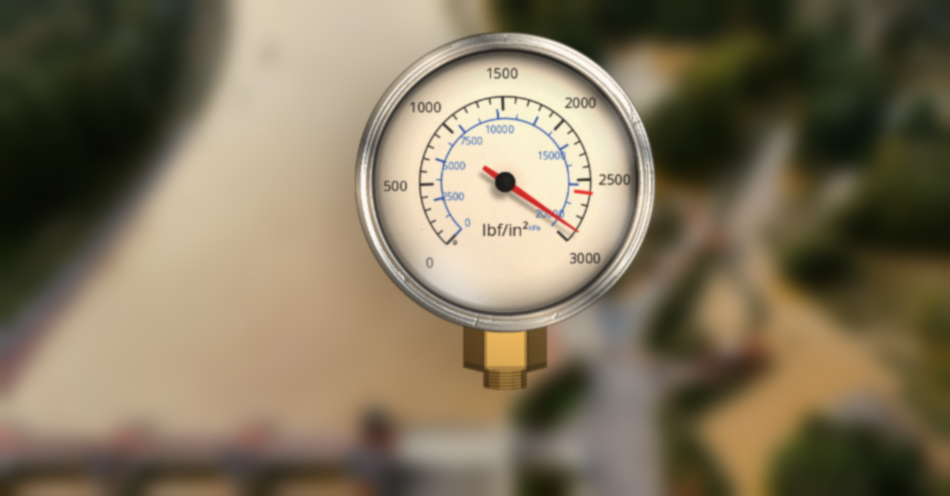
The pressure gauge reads 2900 psi
